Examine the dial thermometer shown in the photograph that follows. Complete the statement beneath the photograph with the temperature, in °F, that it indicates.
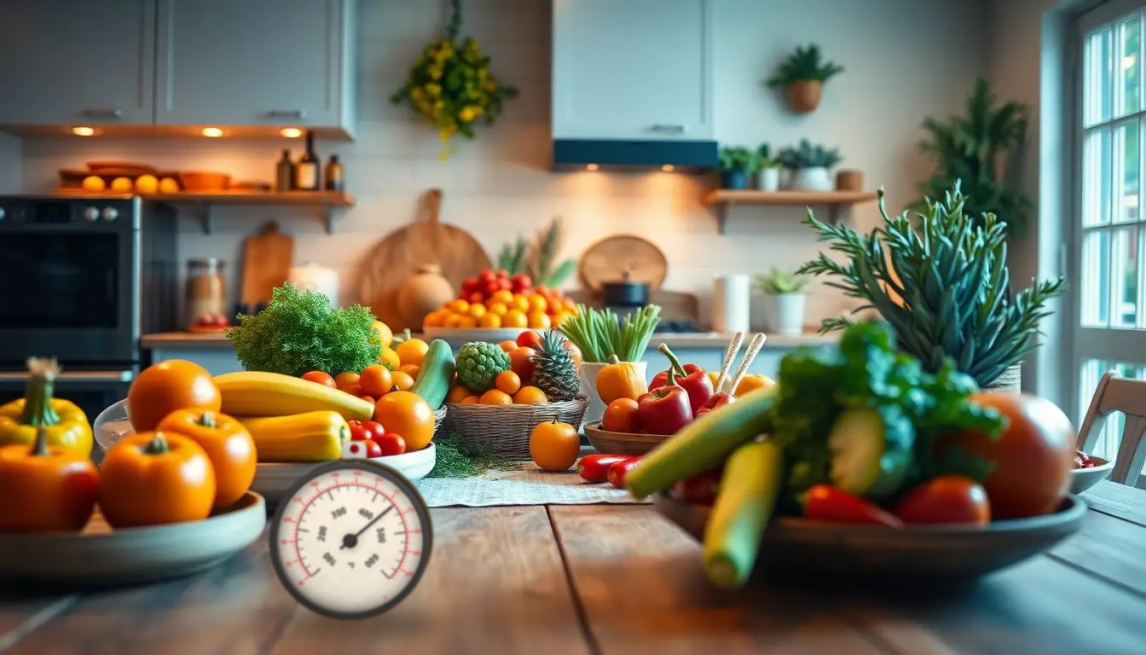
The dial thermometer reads 440 °F
